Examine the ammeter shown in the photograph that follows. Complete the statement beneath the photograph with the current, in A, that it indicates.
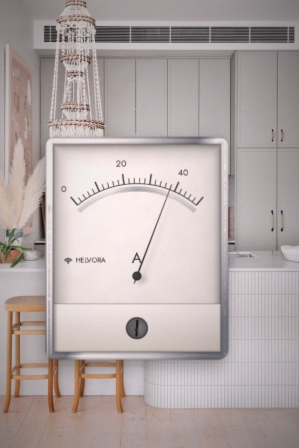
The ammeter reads 38 A
